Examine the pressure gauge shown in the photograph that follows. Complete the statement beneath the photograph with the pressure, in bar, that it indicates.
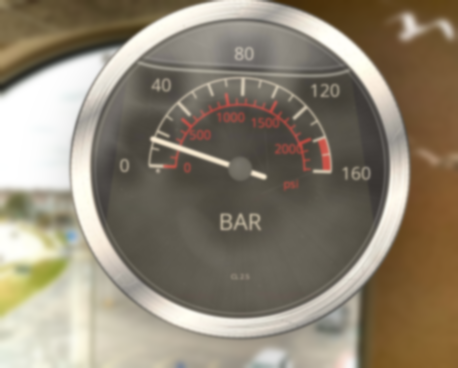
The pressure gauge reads 15 bar
